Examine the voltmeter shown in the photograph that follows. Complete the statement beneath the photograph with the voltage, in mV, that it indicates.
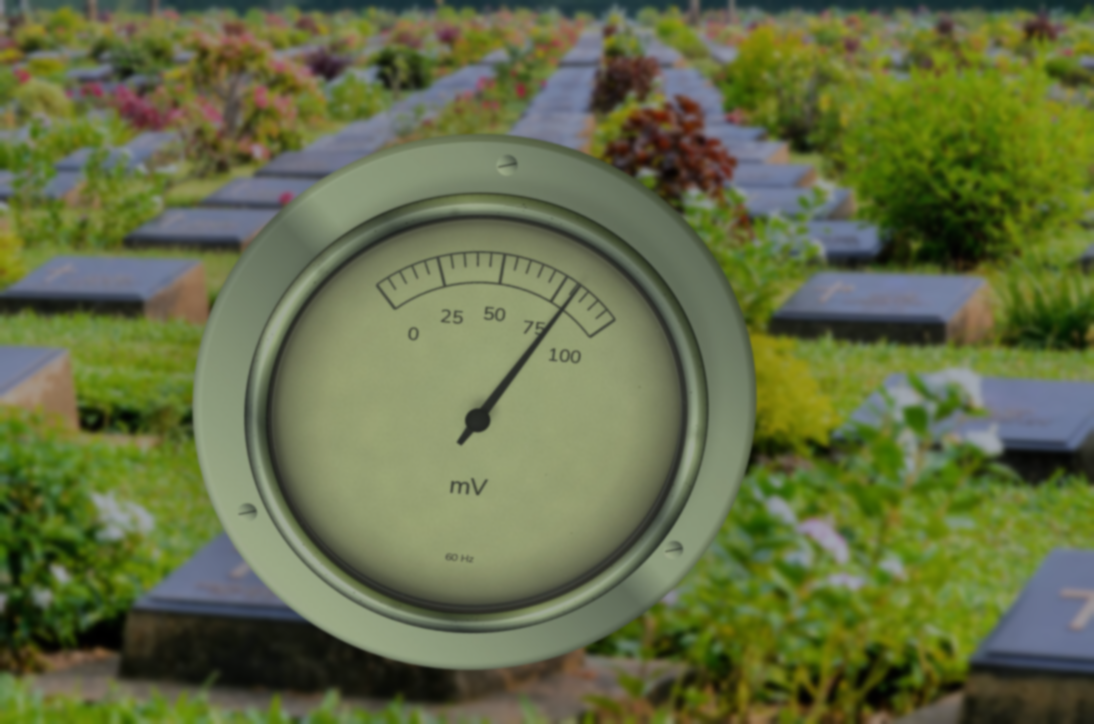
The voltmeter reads 80 mV
